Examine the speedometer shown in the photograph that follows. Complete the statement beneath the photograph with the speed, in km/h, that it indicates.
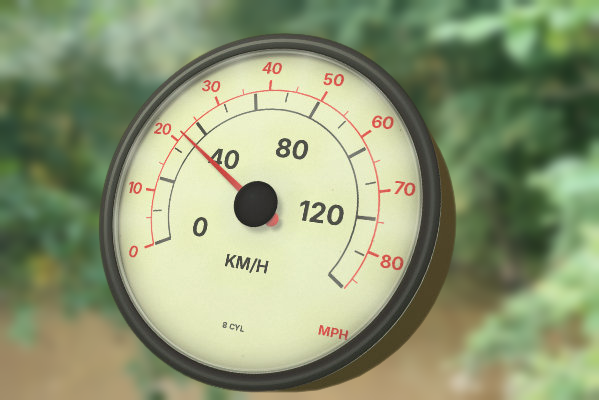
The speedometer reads 35 km/h
